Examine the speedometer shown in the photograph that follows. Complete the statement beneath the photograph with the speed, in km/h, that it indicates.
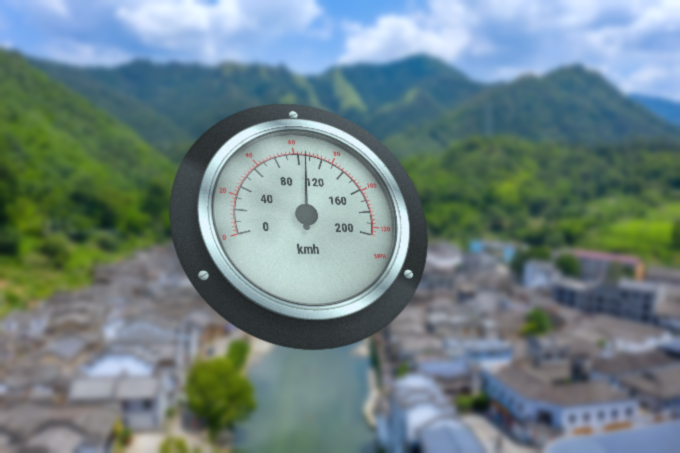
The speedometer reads 105 km/h
